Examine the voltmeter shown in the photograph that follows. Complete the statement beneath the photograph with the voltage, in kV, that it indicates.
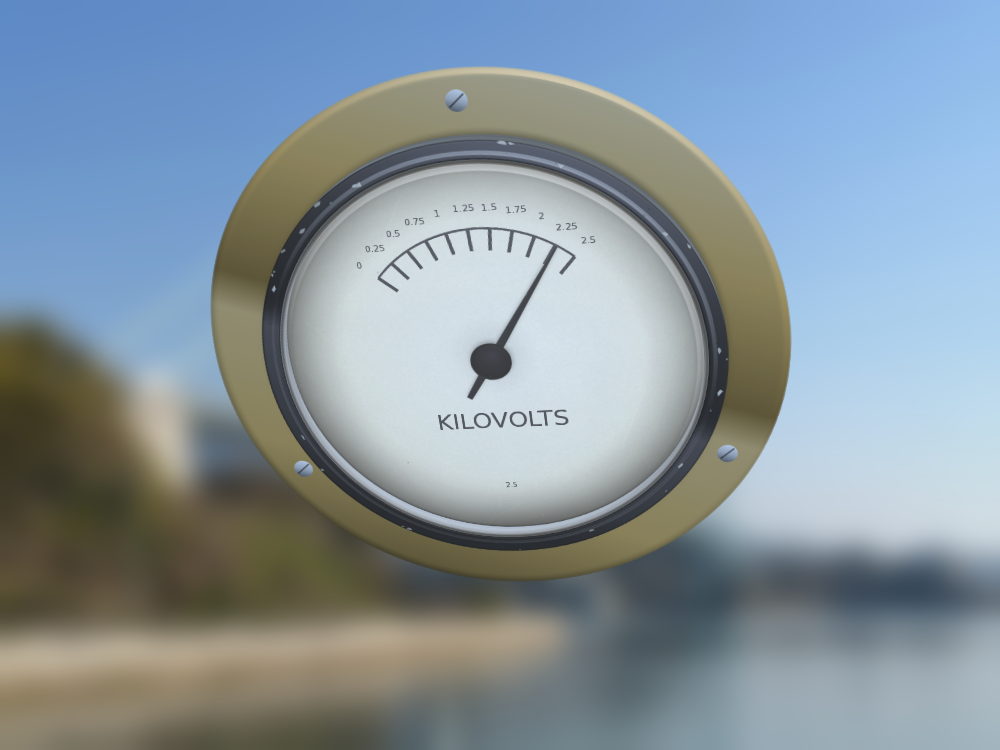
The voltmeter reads 2.25 kV
